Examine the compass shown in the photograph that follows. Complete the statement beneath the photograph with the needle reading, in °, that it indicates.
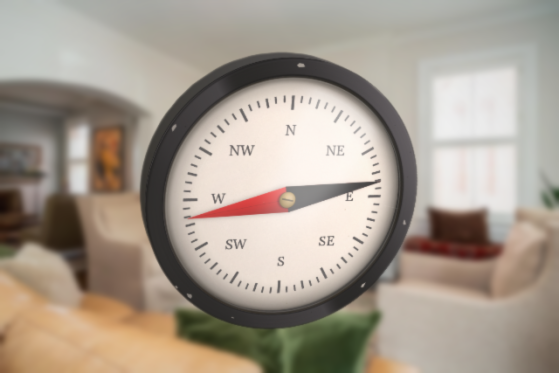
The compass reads 260 °
